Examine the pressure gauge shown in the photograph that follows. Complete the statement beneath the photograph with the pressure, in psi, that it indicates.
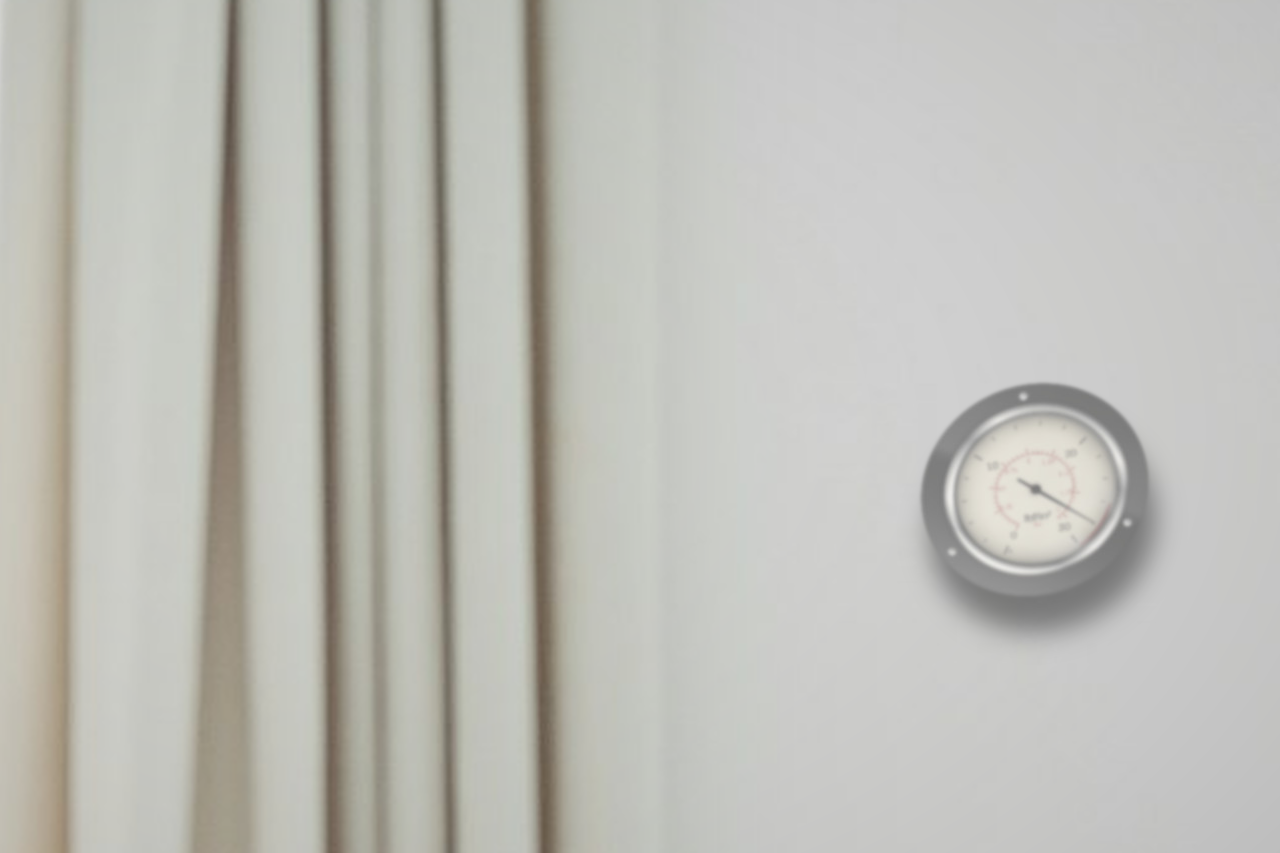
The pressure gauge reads 28 psi
